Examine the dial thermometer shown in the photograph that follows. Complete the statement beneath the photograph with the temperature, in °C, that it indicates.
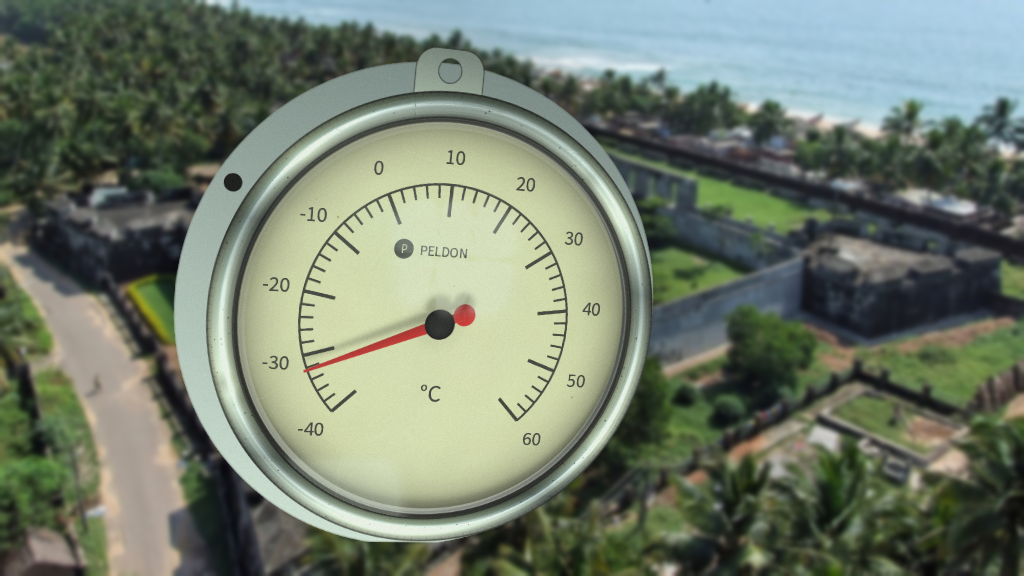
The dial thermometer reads -32 °C
